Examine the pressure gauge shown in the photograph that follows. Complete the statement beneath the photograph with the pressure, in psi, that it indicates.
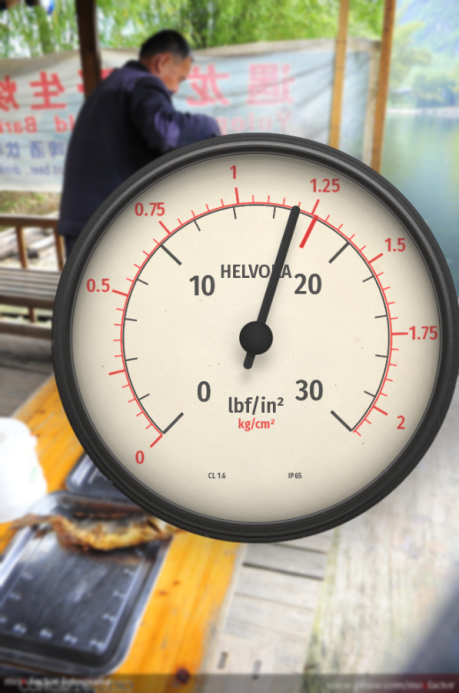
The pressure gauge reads 17 psi
